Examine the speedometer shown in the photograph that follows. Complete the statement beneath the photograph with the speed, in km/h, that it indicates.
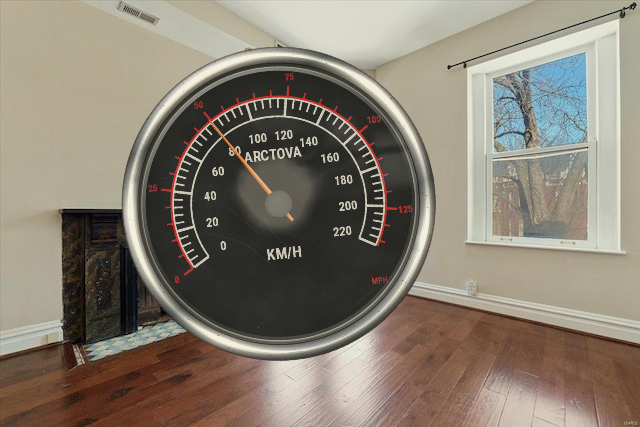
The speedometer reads 80 km/h
